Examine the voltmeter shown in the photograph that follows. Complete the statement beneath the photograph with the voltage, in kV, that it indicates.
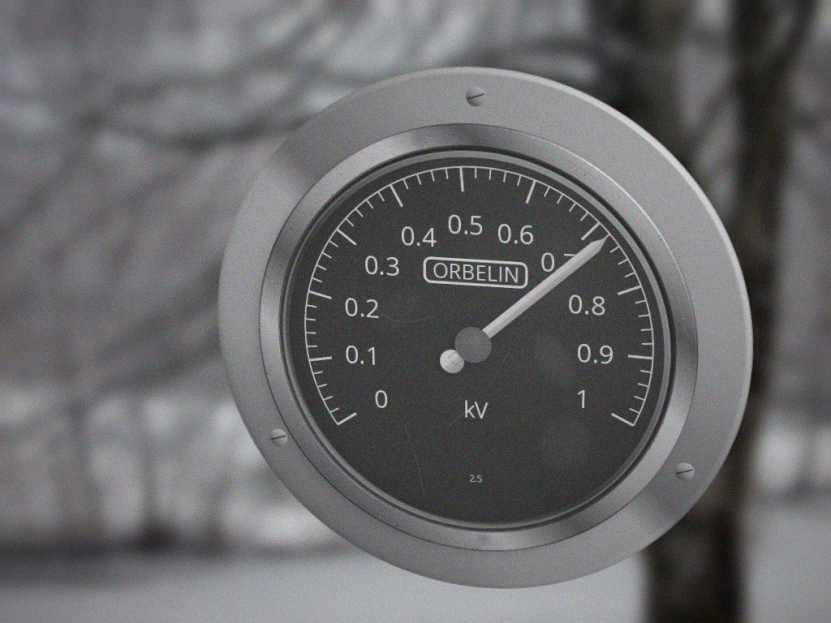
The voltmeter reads 0.72 kV
